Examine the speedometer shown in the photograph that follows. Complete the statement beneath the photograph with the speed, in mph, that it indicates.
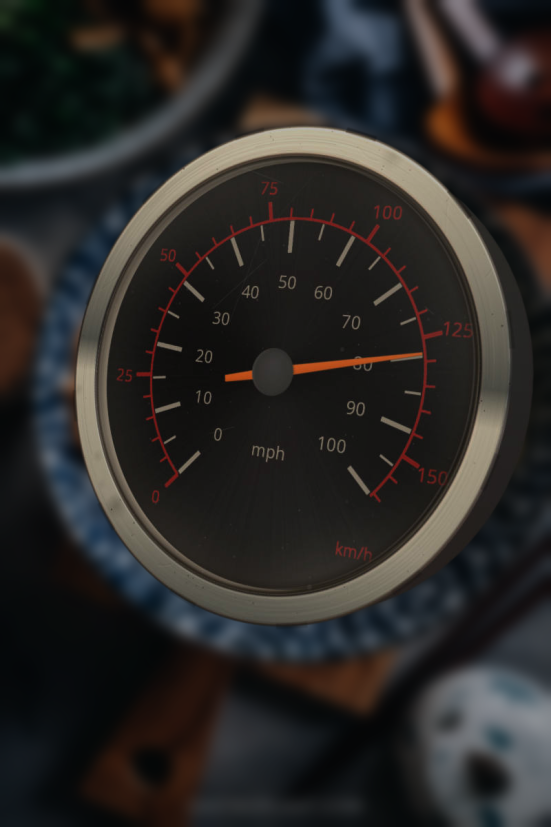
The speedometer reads 80 mph
